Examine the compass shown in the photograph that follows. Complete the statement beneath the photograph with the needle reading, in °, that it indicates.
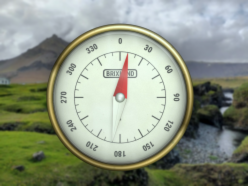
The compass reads 10 °
